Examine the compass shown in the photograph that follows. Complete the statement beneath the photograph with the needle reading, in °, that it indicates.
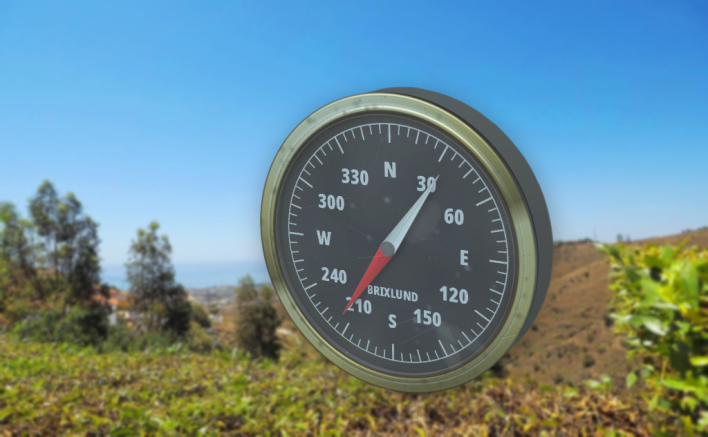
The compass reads 215 °
